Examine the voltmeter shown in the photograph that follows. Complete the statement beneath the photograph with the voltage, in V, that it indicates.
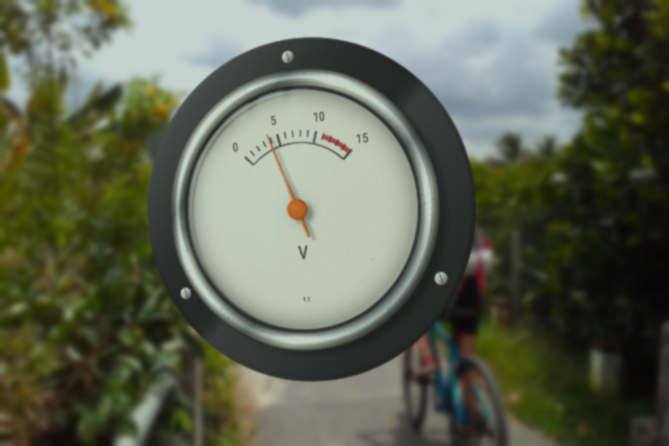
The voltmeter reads 4 V
